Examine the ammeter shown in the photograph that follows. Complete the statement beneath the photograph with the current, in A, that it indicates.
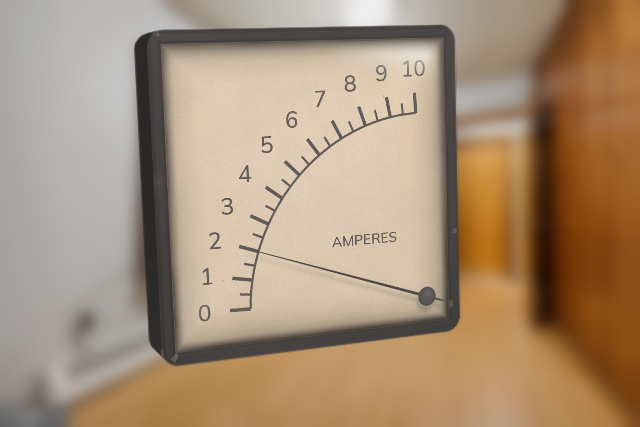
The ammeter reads 2 A
